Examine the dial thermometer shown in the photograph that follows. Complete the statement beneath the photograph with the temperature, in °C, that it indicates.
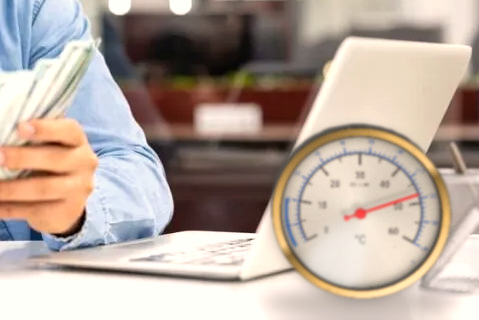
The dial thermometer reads 47.5 °C
